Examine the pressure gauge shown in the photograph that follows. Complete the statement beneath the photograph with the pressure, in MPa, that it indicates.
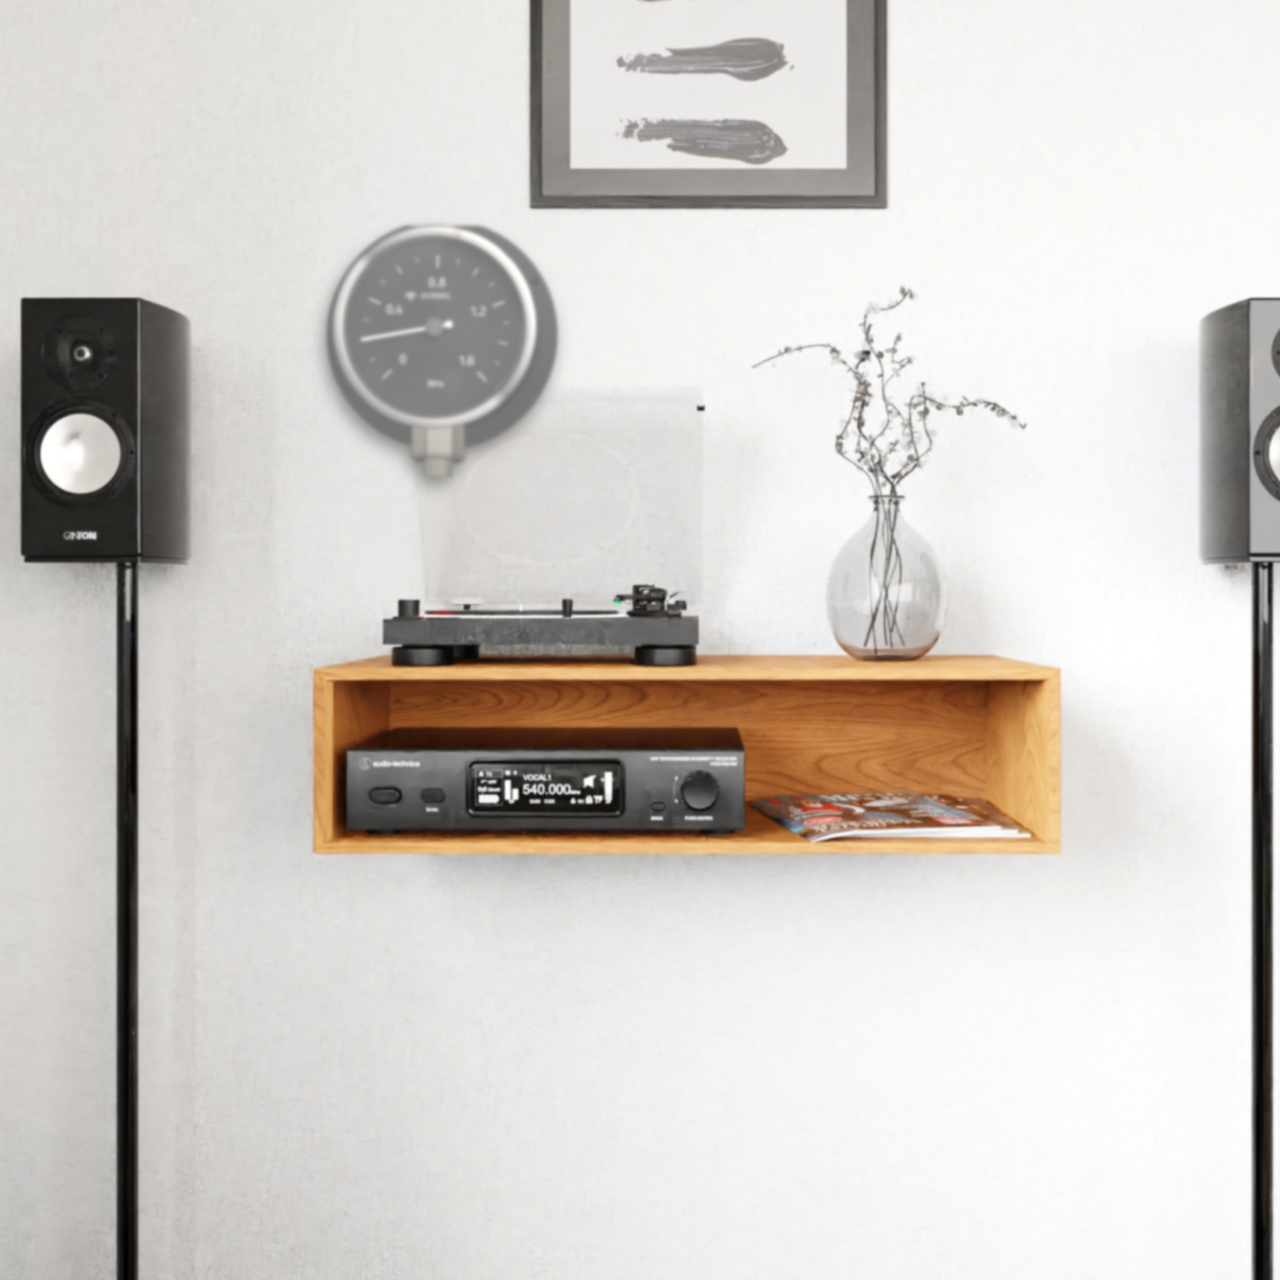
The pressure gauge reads 0.2 MPa
